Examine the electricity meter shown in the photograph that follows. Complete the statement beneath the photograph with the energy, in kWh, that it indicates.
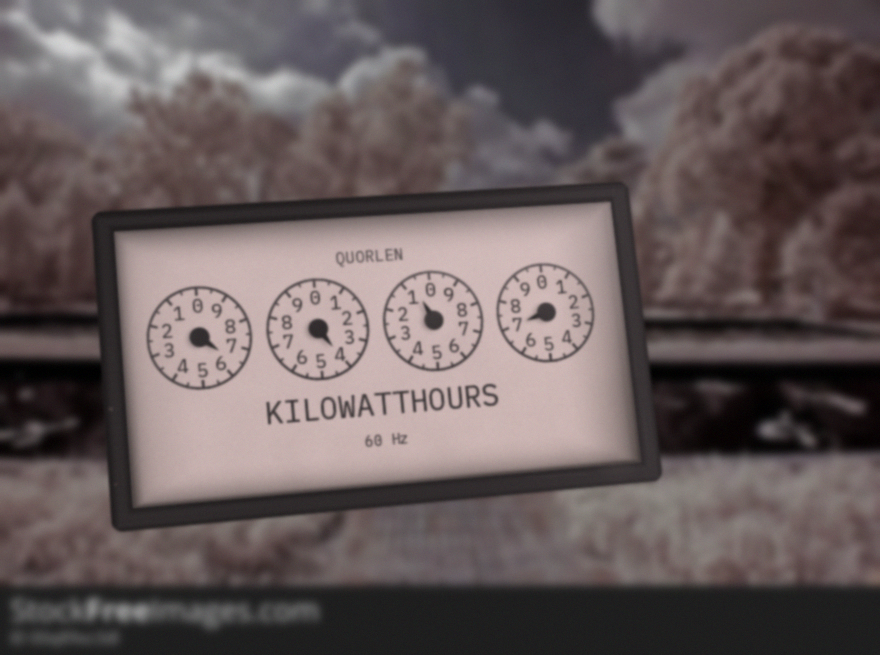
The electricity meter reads 6407 kWh
